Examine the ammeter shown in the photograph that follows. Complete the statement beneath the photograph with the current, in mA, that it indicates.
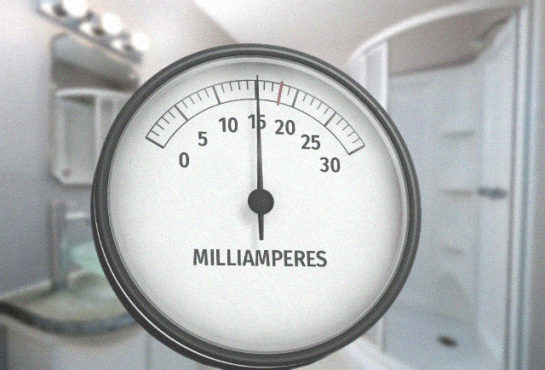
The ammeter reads 15 mA
